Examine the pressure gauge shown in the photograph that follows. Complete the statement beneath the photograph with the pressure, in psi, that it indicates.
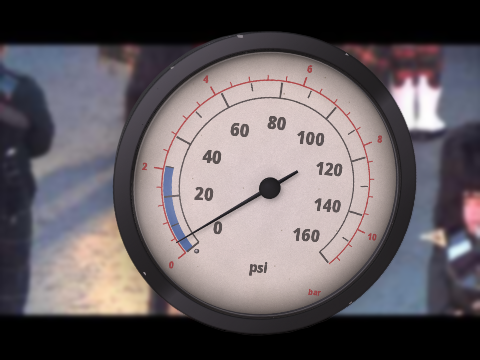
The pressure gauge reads 5 psi
